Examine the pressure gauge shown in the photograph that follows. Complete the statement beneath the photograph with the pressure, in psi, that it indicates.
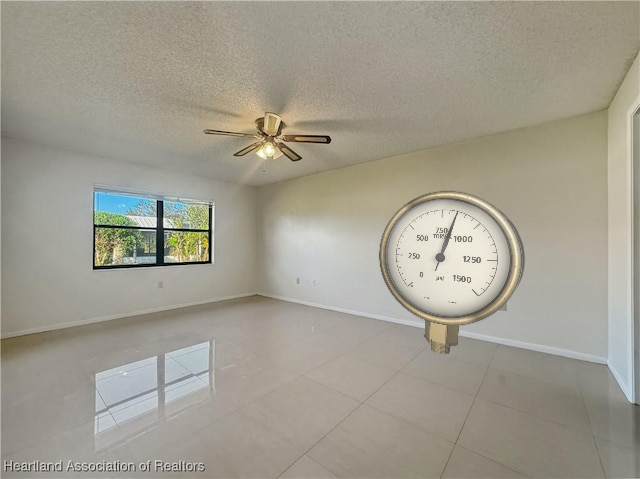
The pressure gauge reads 850 psi
